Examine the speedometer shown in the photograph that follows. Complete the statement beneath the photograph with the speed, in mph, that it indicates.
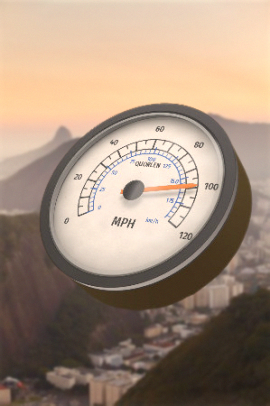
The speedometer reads 100 mph
